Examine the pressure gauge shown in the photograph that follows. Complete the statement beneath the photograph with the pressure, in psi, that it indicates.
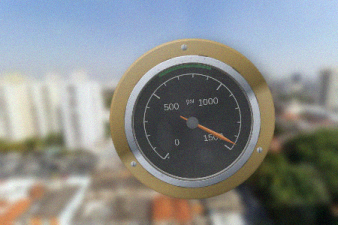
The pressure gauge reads 1450 psi
